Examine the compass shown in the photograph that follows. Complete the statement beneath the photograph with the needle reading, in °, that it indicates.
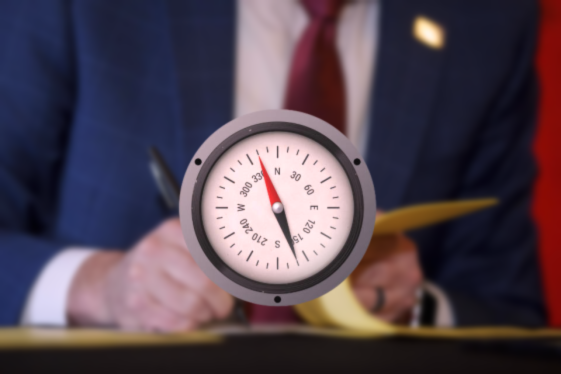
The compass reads 340 °
